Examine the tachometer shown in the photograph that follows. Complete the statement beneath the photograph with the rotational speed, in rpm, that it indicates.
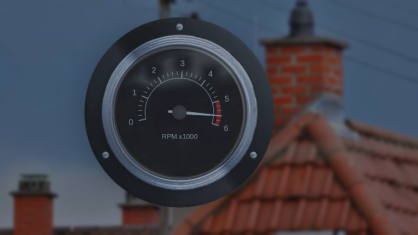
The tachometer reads 5600 rpm
